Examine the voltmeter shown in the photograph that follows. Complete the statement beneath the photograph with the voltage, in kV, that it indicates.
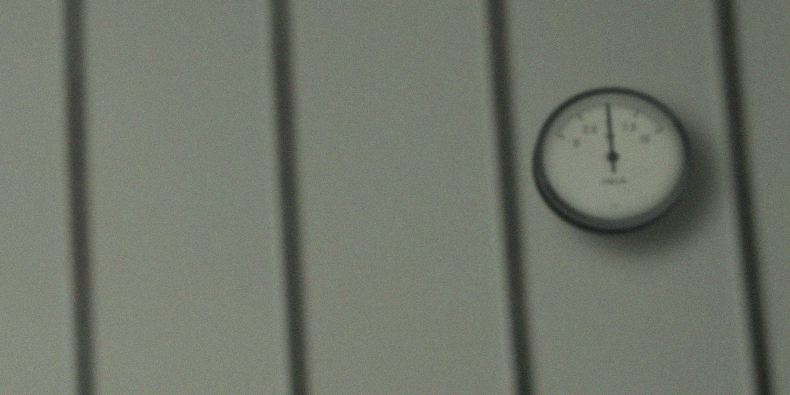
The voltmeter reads 5 kV
